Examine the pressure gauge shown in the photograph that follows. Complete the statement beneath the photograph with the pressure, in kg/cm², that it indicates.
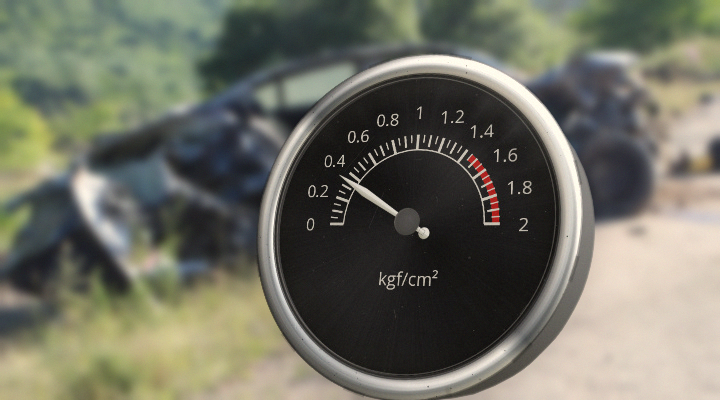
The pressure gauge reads 0.35 kg/cm²
